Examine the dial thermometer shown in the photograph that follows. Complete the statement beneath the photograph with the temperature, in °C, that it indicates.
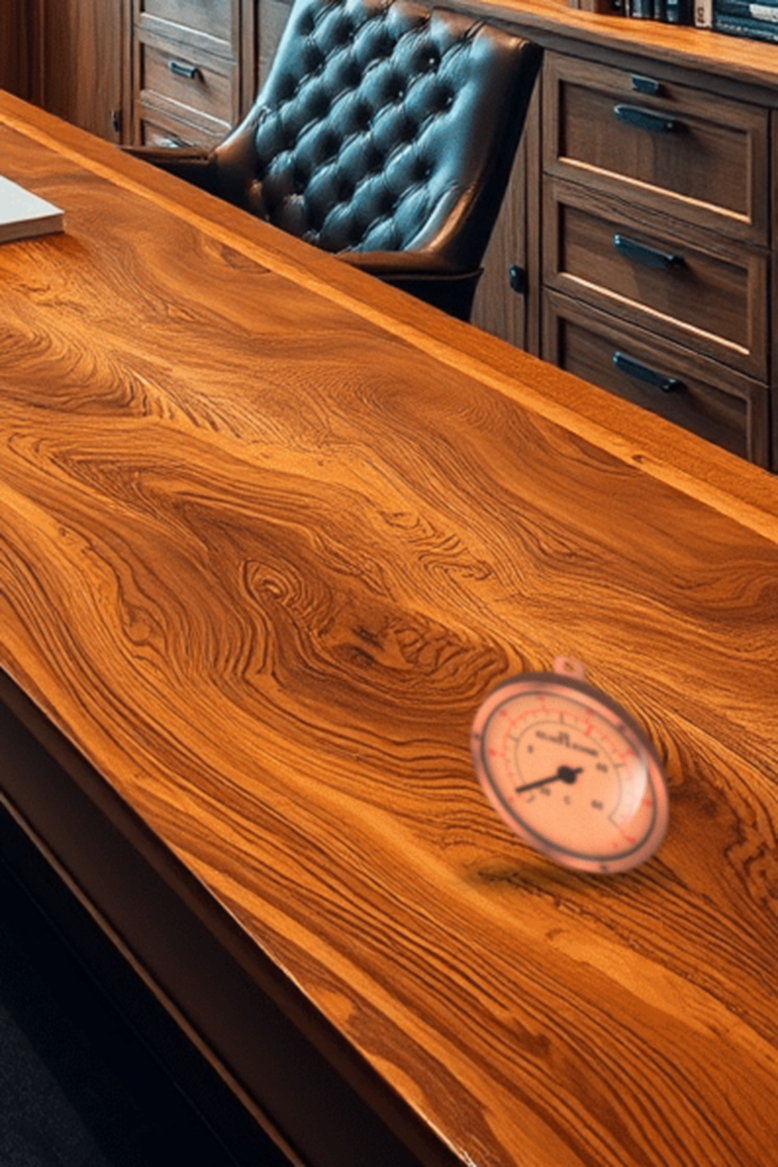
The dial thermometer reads -16 °C
